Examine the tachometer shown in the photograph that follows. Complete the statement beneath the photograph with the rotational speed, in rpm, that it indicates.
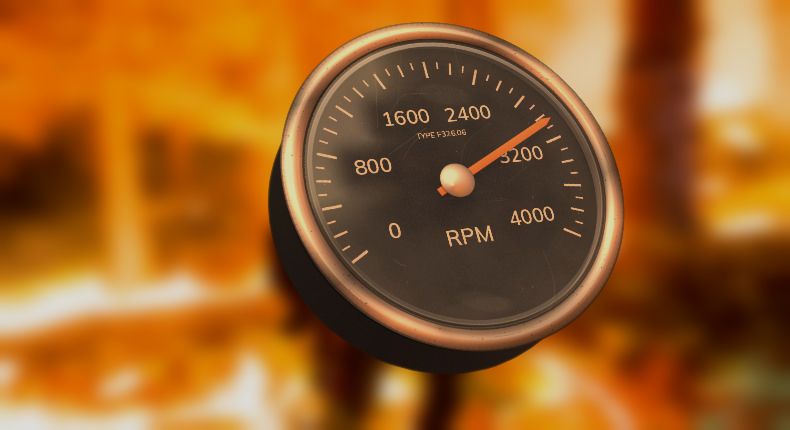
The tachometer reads 3050 rpm
